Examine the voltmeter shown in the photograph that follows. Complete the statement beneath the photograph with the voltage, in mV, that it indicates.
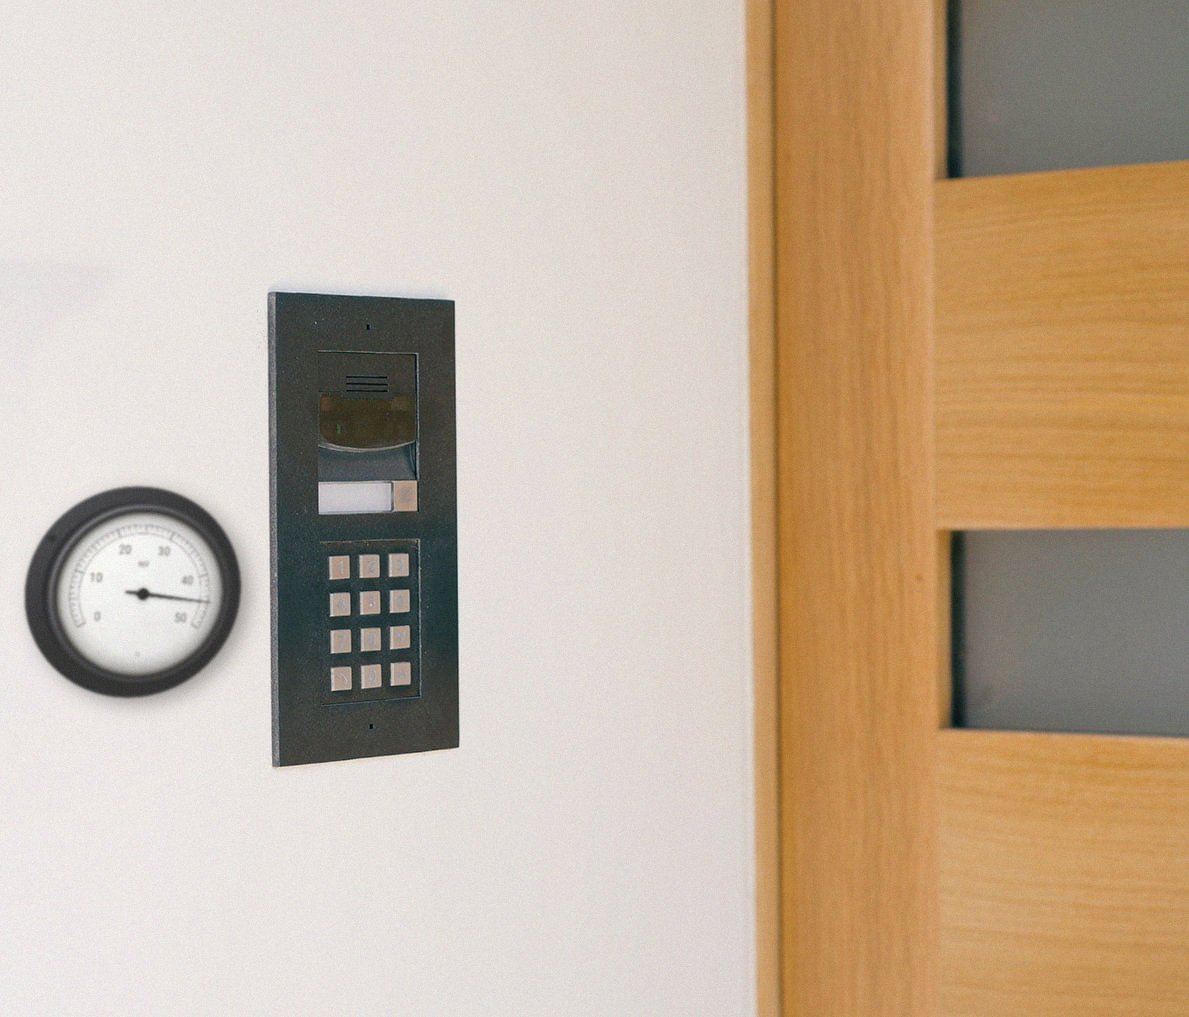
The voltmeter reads 45 mV
